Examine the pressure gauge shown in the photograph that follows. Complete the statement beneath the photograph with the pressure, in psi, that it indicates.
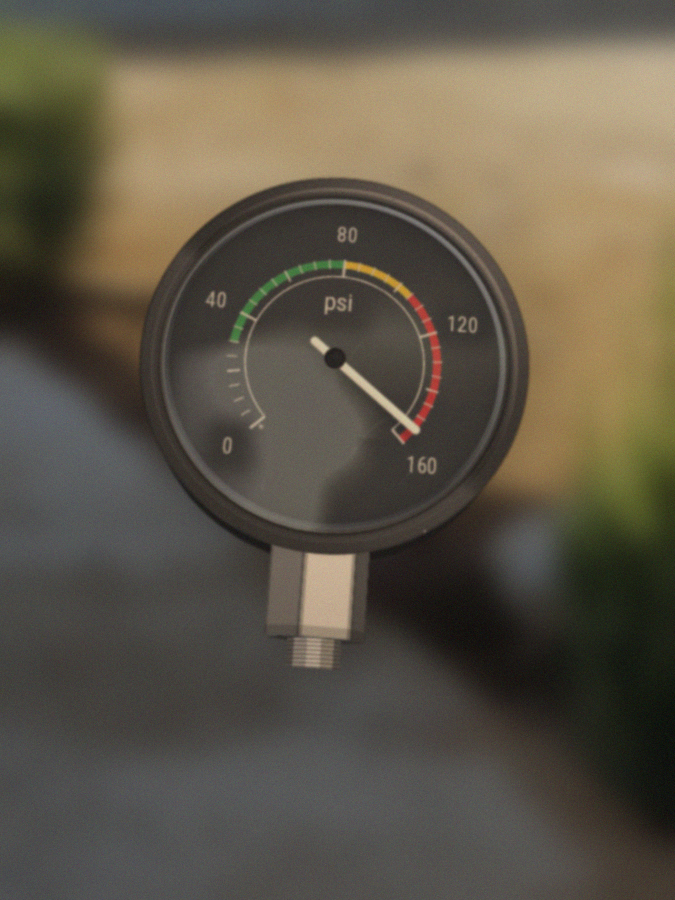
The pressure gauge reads 155 psi
